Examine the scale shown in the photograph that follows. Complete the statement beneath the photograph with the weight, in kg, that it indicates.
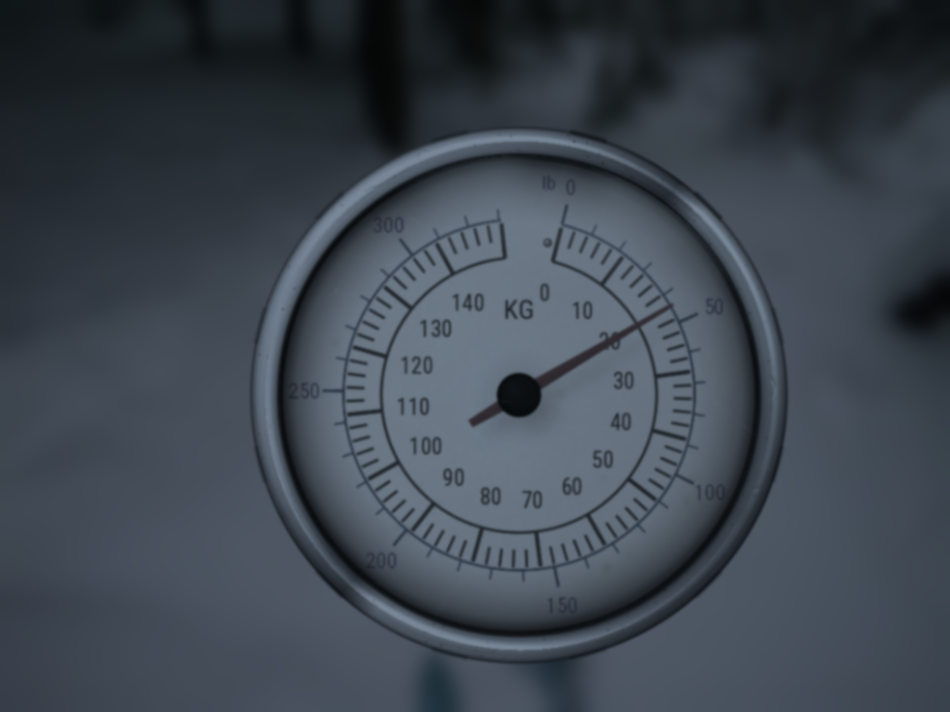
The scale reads 20 kg
